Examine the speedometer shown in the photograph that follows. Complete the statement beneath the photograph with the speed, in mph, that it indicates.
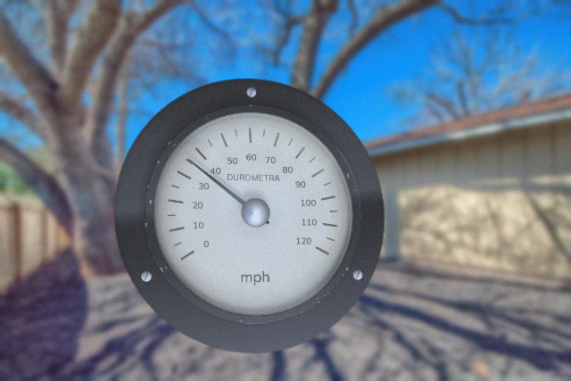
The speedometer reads 35 mph
